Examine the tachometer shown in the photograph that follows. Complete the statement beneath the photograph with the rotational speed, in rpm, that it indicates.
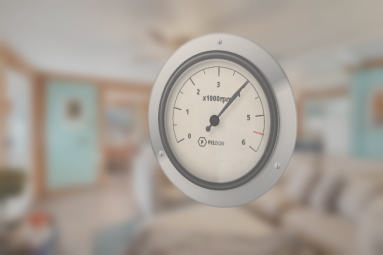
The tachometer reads 4000 rpm
